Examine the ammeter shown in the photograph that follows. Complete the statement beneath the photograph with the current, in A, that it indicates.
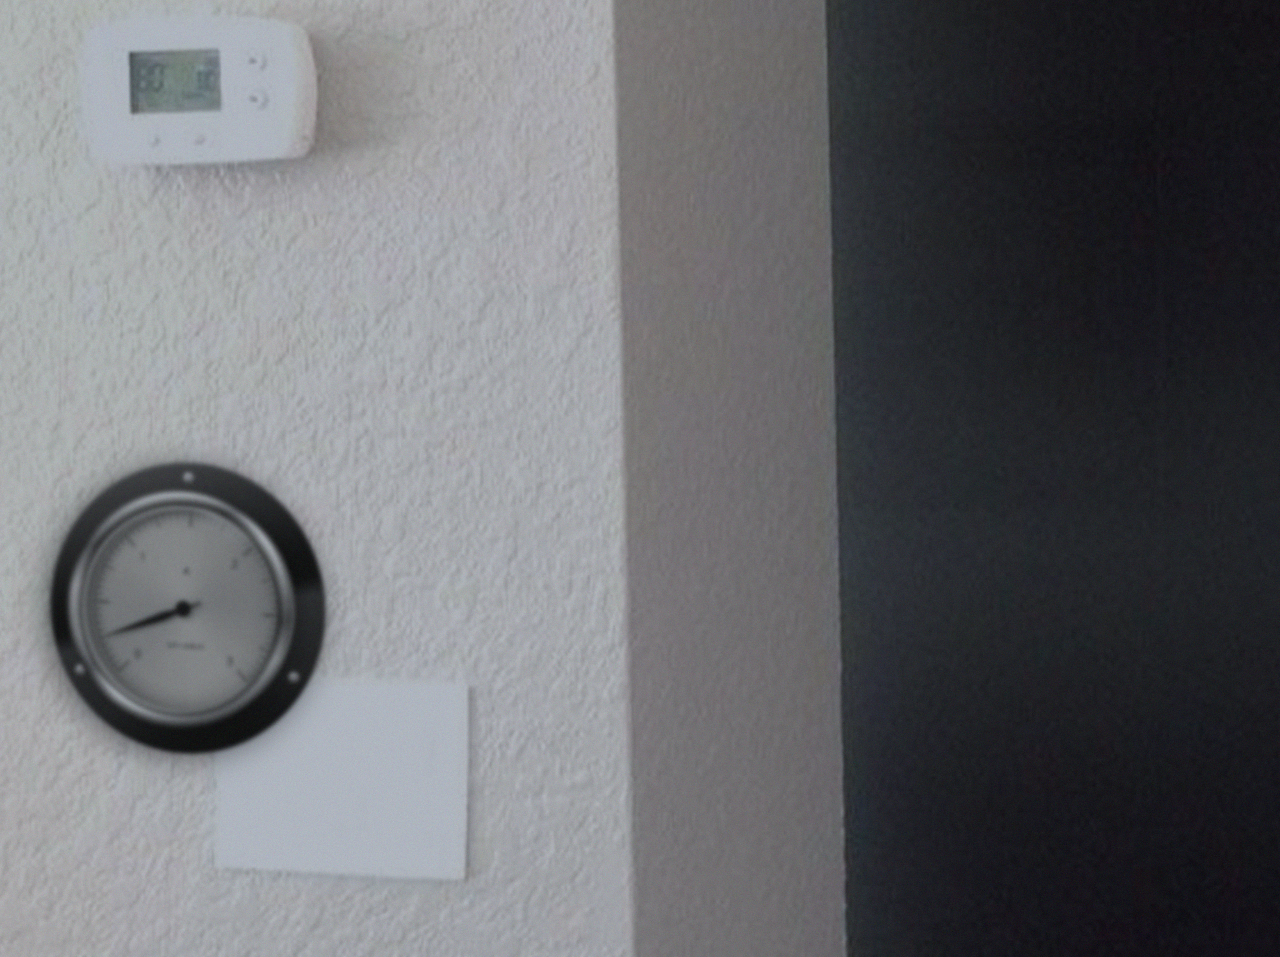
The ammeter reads 0.25 A
